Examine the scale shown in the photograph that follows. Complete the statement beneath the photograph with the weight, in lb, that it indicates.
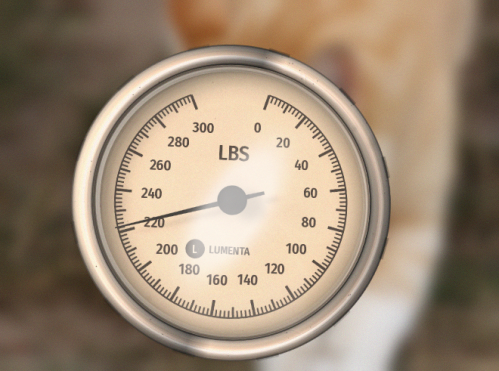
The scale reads 222 lb
